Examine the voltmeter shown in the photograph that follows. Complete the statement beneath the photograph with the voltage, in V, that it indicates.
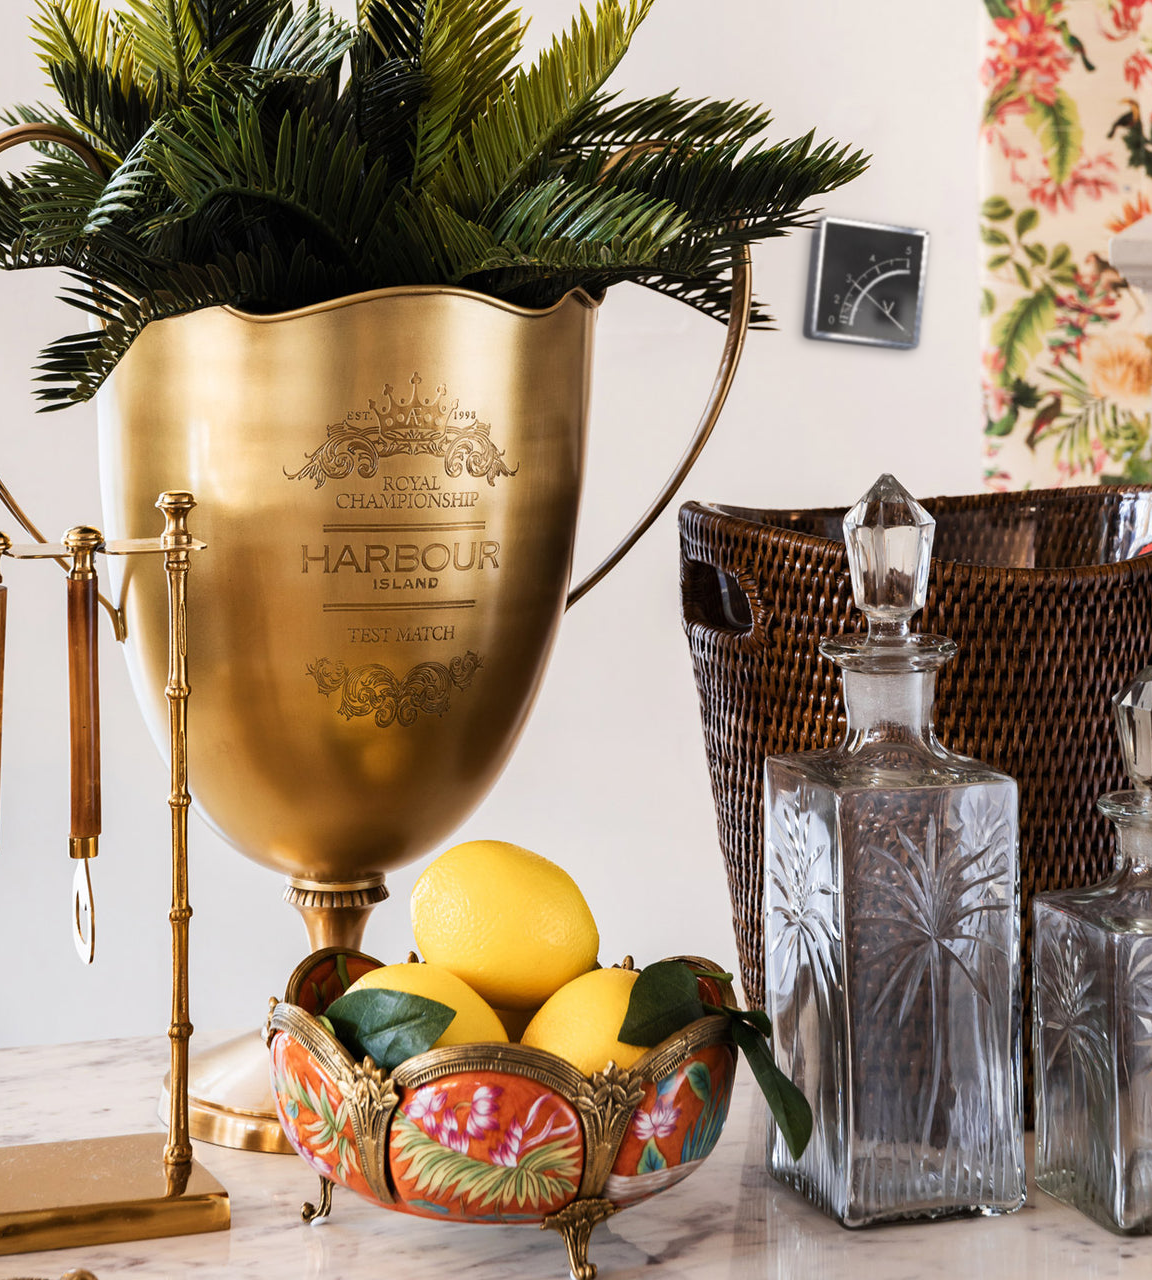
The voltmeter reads 3 V
